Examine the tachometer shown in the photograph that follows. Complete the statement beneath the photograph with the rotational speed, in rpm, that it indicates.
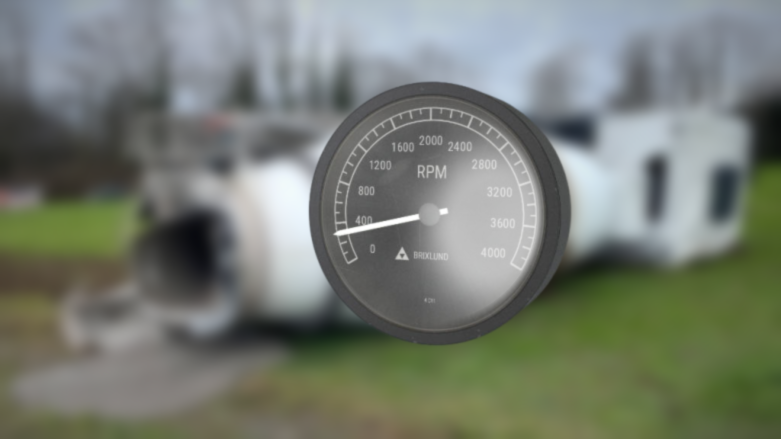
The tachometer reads 300 rpm
